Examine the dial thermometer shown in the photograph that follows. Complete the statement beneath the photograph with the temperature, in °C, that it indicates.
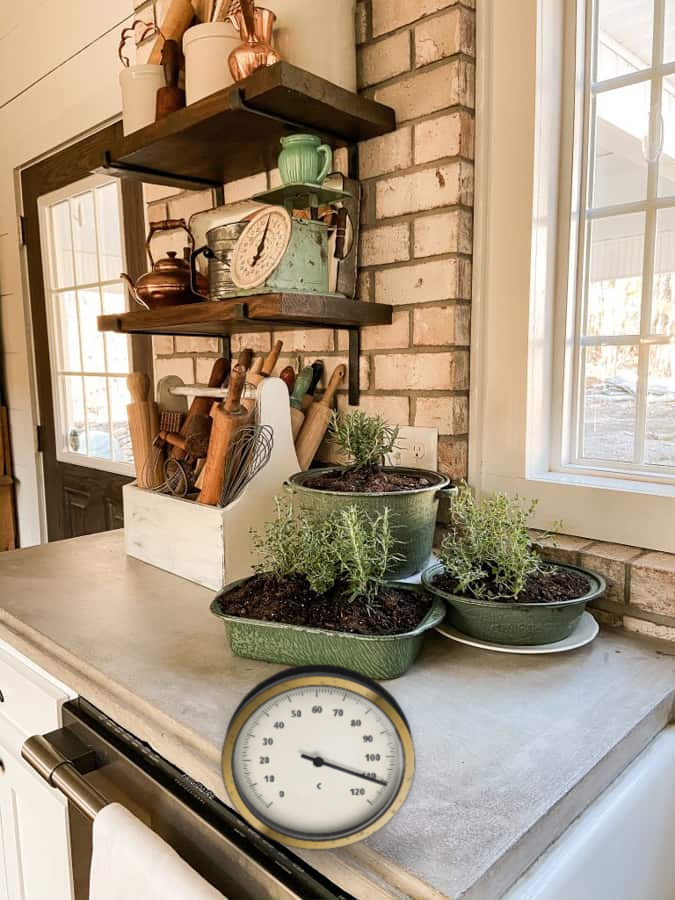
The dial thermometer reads 110 °C
